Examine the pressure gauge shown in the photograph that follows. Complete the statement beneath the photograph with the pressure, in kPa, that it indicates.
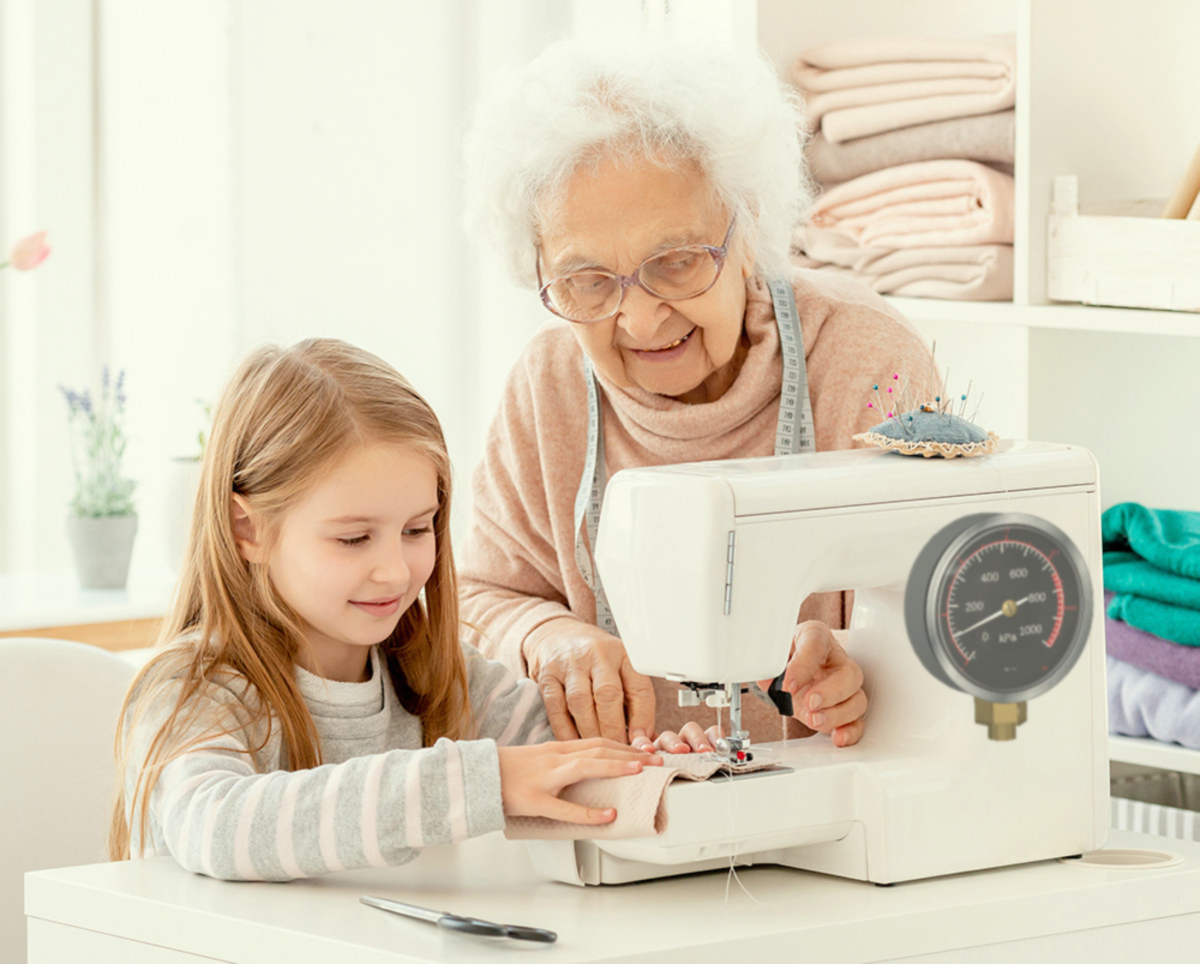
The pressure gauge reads 100 kPa
